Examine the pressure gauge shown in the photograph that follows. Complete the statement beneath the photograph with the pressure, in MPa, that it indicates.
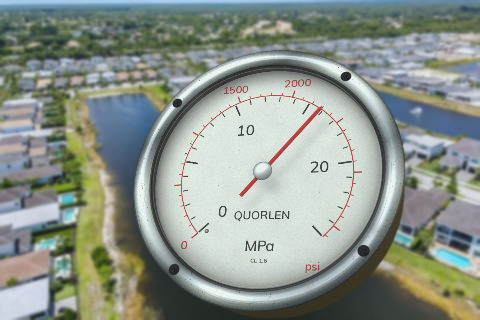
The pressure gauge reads 16 MPa
